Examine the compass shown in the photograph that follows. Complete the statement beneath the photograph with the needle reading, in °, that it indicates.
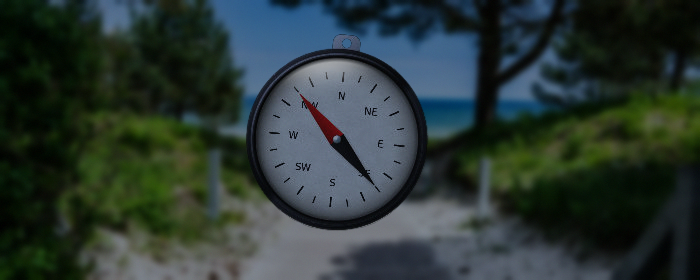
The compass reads 315 °
